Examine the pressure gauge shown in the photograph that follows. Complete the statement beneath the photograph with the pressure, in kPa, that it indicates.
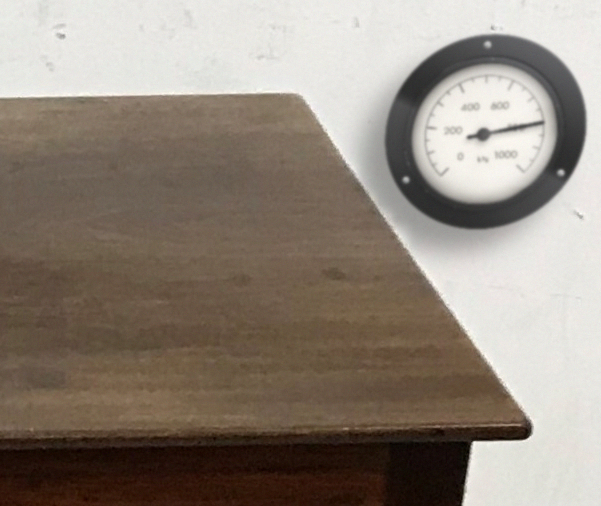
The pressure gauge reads 800 kPa
